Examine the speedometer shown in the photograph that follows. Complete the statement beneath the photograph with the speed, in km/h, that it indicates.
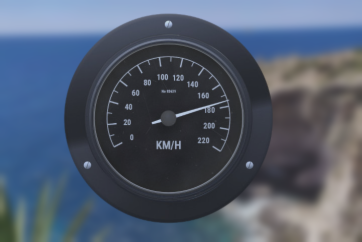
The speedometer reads 175 km/h
